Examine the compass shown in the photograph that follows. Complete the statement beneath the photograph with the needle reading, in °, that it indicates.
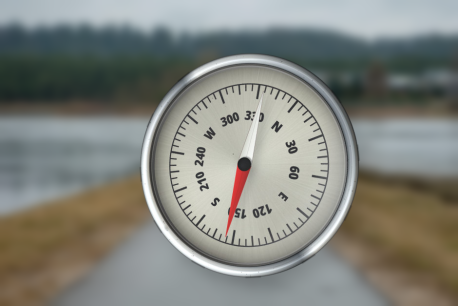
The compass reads 155 °
